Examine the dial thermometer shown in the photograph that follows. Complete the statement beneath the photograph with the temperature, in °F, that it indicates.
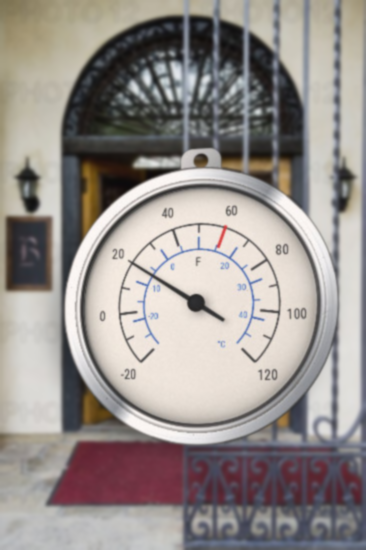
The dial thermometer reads 20 °F
